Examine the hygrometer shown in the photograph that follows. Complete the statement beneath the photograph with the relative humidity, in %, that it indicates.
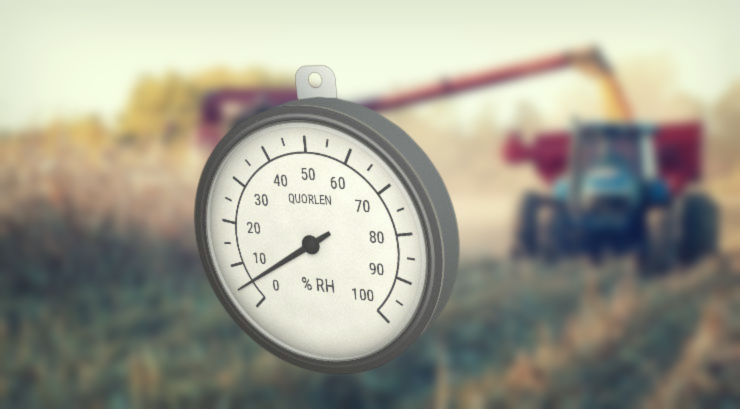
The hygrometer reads 5 %
